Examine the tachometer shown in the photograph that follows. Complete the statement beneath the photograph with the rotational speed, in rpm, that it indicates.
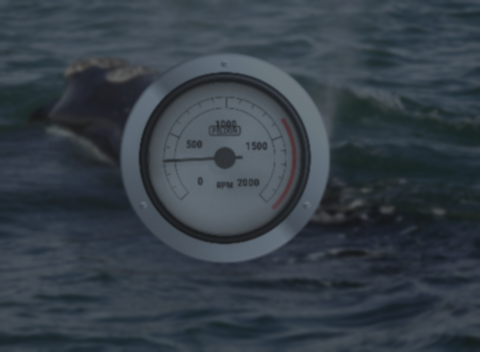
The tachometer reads 300 rpm
